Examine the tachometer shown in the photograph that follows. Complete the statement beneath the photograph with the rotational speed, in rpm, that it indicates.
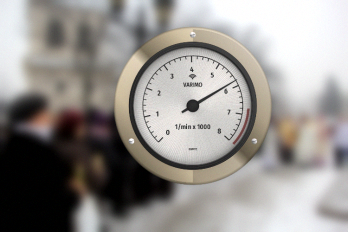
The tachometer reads 5800 rpm
